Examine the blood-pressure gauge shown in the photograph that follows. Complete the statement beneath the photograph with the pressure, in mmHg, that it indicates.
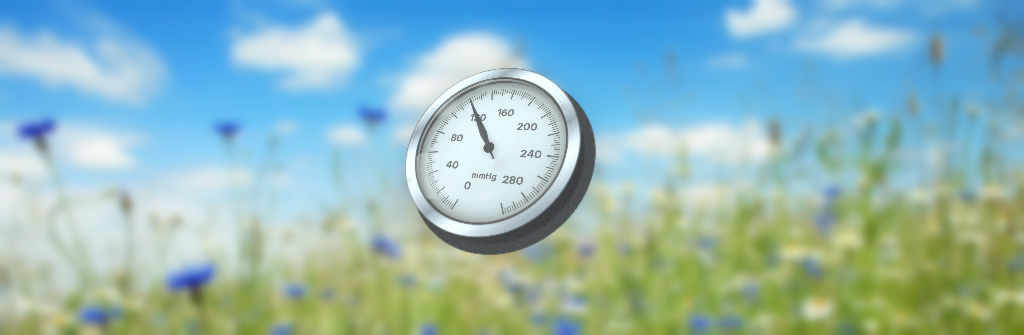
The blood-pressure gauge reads 120 mmHg
